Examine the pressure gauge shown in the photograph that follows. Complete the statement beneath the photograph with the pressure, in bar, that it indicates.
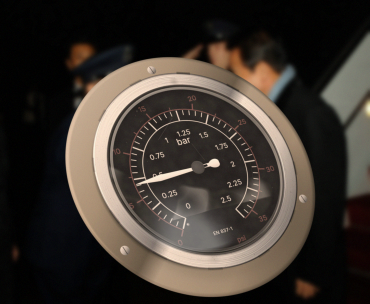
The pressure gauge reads 0.45 bar
